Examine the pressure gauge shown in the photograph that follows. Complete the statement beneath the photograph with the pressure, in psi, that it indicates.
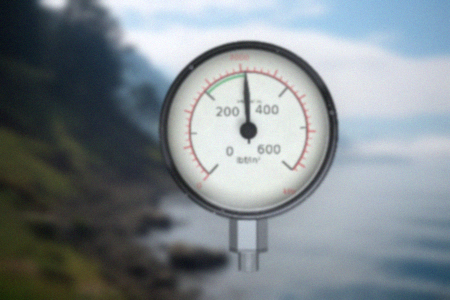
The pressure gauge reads 300 psi
